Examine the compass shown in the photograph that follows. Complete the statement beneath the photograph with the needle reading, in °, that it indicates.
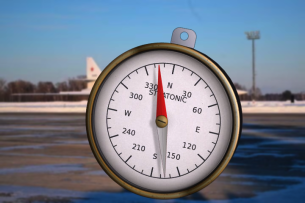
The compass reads 345 °
